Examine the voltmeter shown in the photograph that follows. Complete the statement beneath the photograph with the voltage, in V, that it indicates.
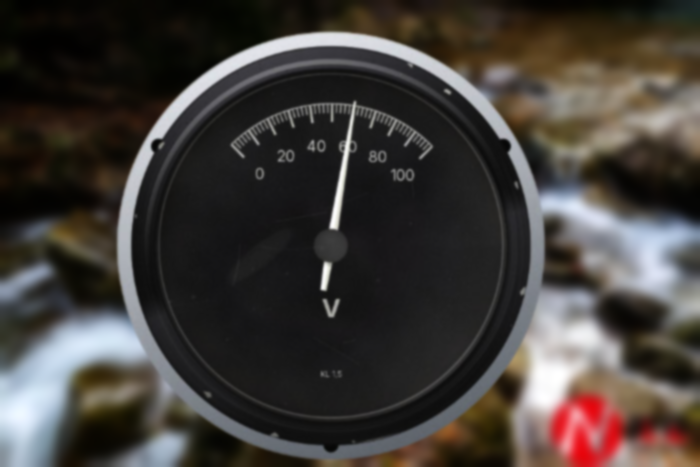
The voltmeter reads 60 V
